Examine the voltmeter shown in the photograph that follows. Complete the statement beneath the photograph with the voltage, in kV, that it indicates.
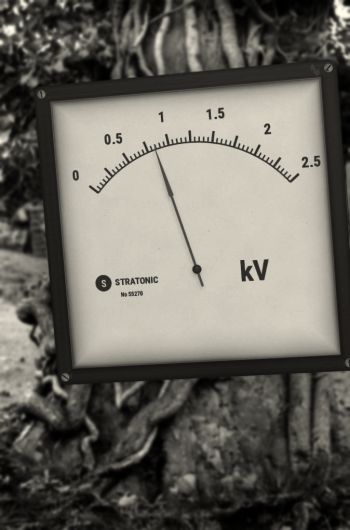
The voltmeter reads 0.85 kV
